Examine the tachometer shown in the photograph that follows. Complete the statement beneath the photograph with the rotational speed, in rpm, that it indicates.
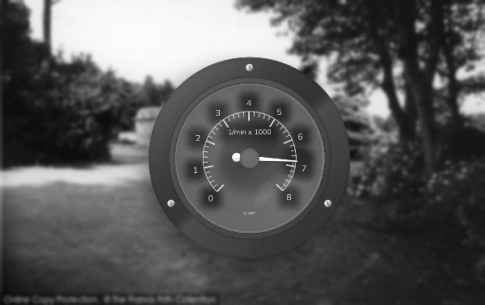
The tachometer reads 6800 rpm
